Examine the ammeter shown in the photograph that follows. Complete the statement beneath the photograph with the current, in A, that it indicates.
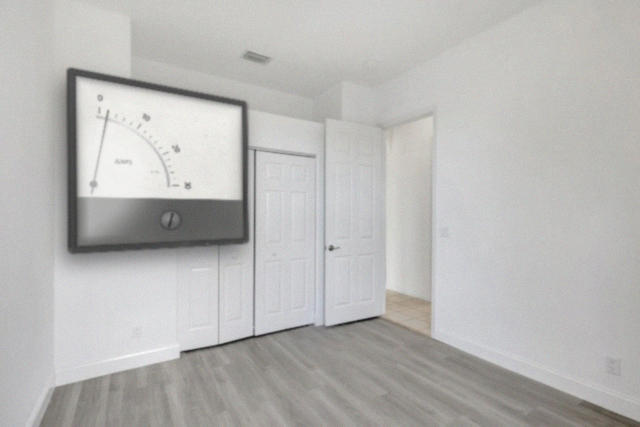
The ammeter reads 2 A
